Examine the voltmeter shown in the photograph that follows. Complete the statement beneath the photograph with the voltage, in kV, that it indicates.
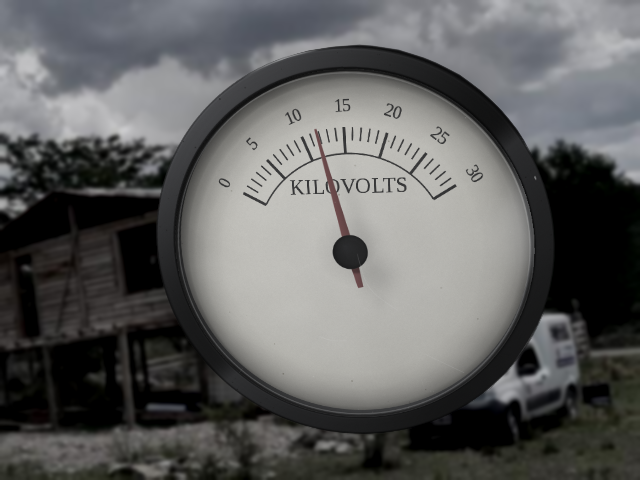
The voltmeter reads 12 kV
